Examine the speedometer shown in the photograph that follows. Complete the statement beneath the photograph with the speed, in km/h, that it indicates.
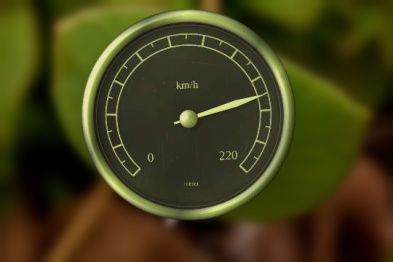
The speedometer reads 170 km/h
